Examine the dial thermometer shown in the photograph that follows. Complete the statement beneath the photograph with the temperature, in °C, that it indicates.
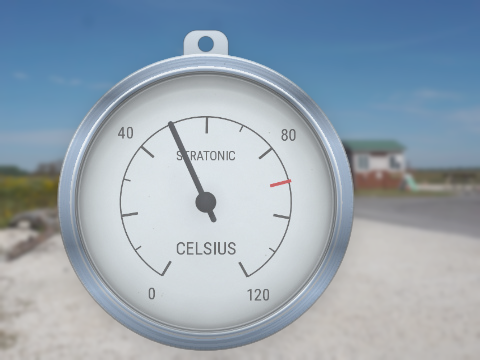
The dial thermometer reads 50 °C
